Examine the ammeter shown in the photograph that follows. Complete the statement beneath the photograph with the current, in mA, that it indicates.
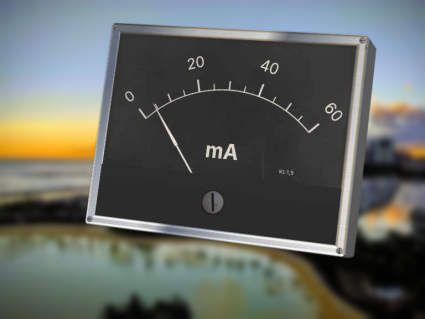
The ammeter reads 5 mA
